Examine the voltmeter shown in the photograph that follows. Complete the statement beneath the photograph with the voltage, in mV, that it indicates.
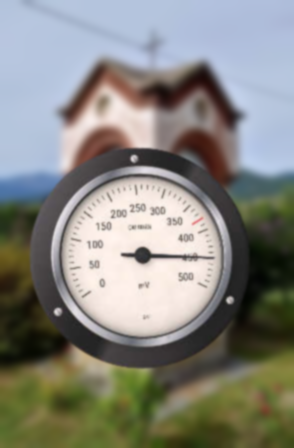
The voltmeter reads 450 mV
